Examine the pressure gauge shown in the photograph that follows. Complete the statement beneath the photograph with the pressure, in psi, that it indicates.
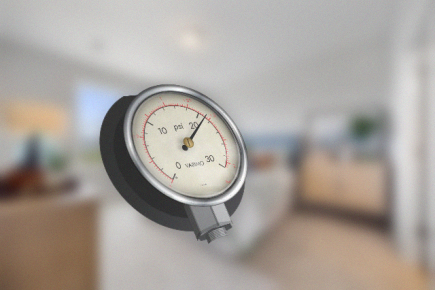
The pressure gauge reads 21 psi
